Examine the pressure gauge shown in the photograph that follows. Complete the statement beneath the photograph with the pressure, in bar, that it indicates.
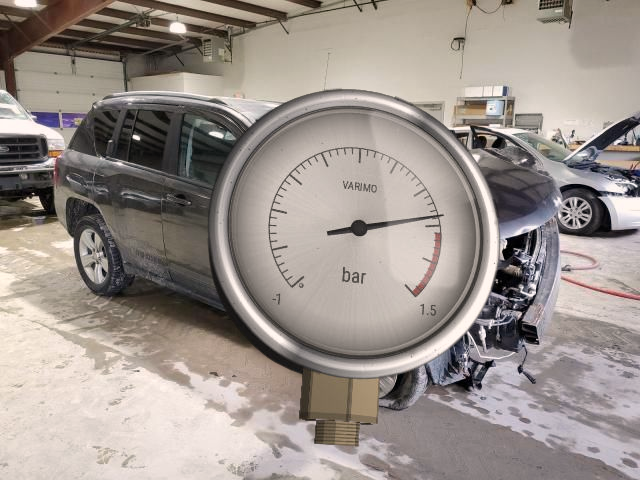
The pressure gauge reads 0.95 bar
